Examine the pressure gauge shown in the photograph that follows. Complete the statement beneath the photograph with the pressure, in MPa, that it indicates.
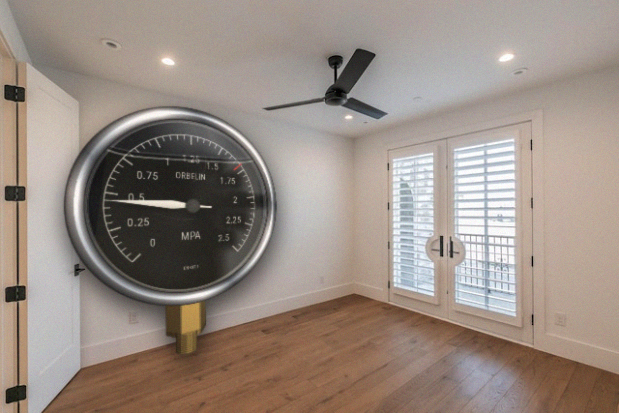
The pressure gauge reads 0.45 MPa
